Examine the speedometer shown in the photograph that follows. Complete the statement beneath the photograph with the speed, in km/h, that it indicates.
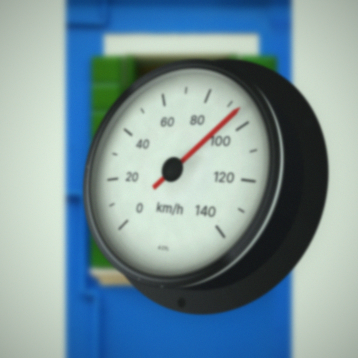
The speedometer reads 95 km/h
